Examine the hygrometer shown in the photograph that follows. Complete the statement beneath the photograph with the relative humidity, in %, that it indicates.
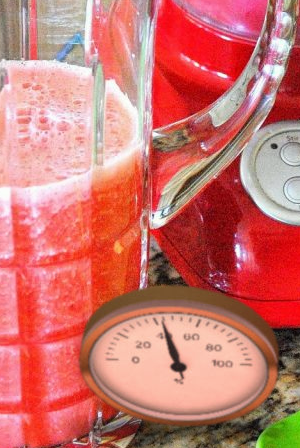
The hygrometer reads 44 %
